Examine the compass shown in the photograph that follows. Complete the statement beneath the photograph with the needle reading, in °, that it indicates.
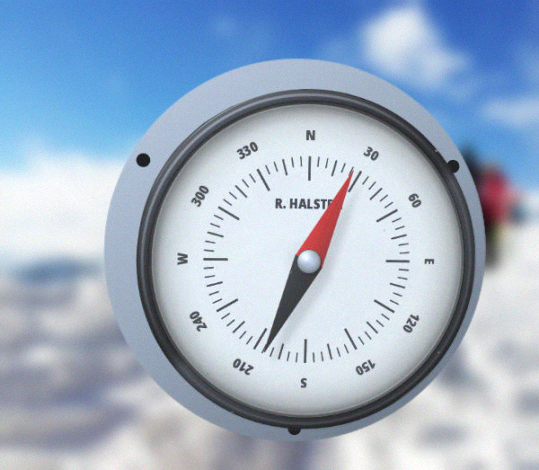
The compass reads 25 °
